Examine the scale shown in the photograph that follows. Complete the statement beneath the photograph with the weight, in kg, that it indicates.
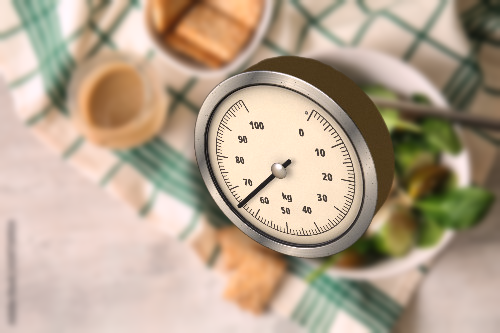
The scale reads 65 kg
